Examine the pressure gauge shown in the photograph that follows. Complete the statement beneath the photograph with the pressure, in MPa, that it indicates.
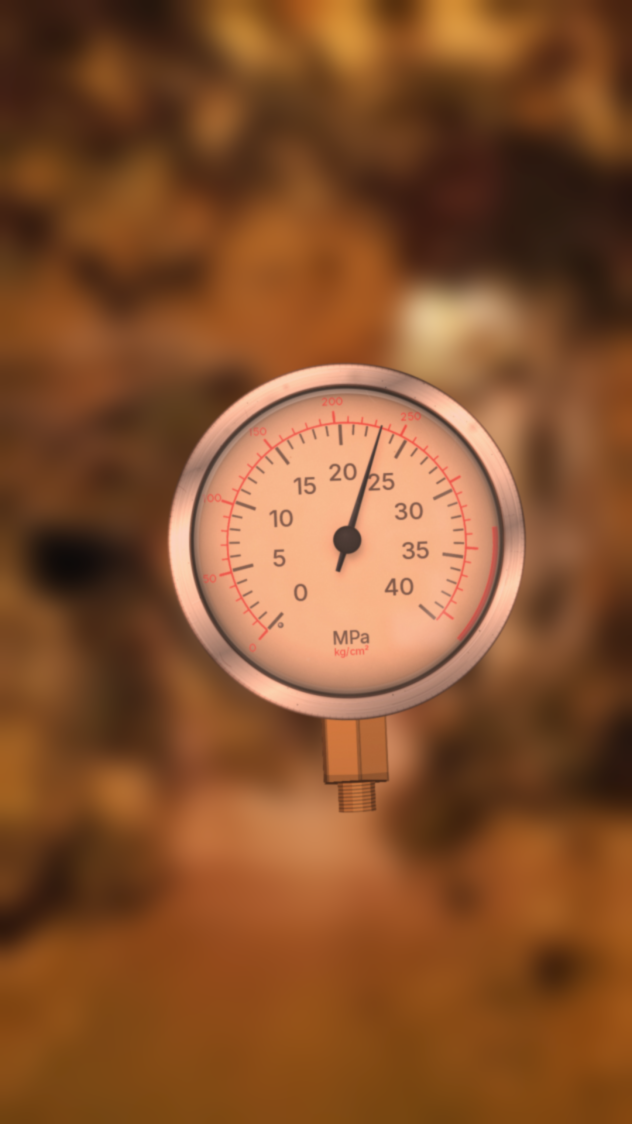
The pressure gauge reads 23 MPa
